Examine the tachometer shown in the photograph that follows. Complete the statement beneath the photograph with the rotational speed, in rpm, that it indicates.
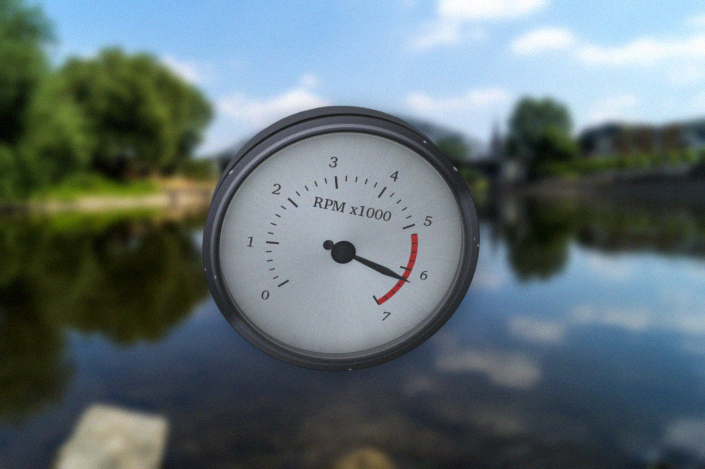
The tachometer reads 6200 rpm
